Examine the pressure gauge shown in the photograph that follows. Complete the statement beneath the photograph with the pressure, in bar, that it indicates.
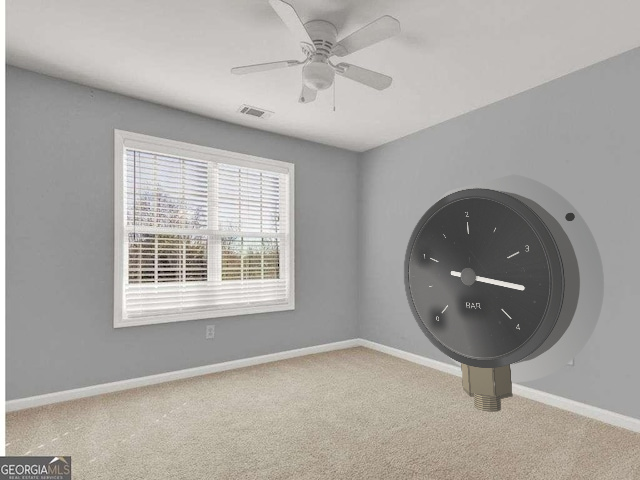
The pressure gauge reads 3.5 bar
